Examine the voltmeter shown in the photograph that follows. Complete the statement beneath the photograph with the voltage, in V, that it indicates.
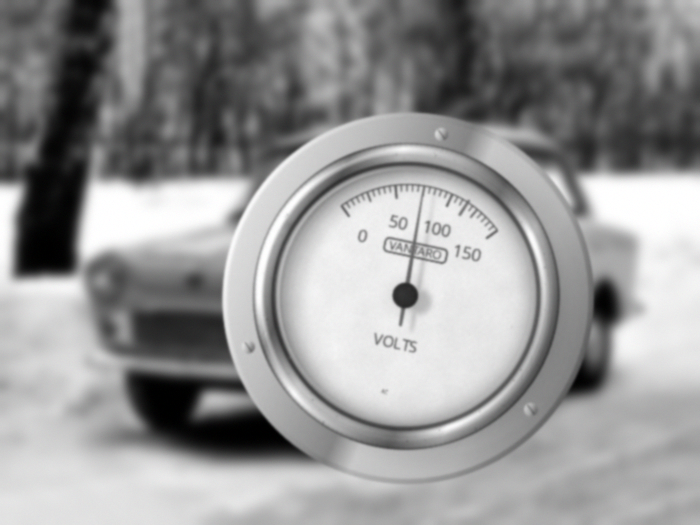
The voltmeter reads 75 V
